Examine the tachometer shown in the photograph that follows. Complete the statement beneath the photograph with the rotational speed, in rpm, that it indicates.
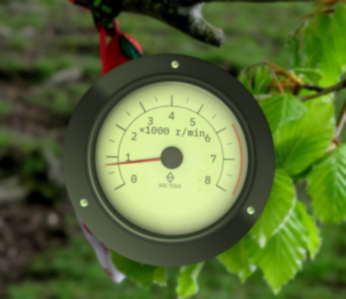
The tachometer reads 750 rpm
